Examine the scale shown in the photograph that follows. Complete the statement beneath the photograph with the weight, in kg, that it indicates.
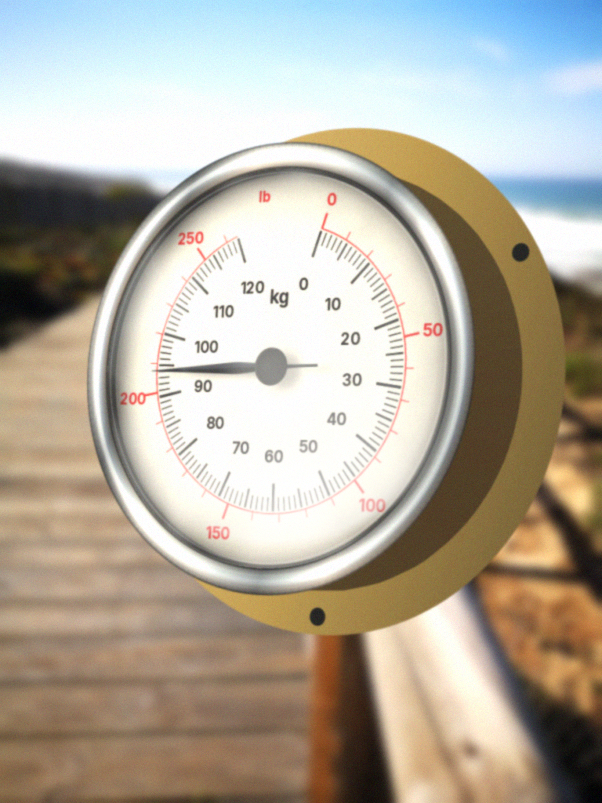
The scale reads 94 kg
